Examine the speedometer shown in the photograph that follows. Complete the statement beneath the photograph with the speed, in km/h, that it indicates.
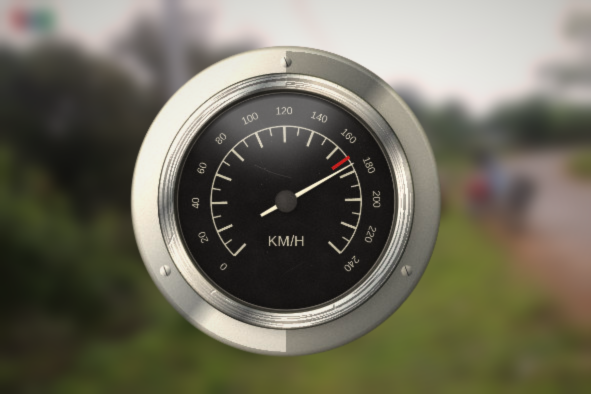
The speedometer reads 175 km/h
